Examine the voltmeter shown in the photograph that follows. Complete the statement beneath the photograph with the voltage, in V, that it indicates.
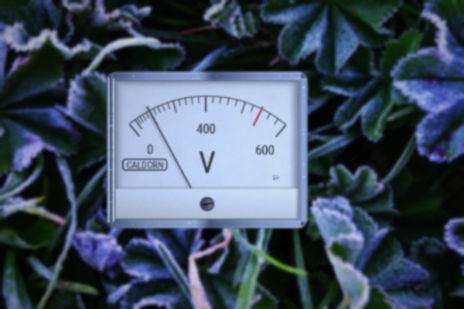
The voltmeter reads 200 V
